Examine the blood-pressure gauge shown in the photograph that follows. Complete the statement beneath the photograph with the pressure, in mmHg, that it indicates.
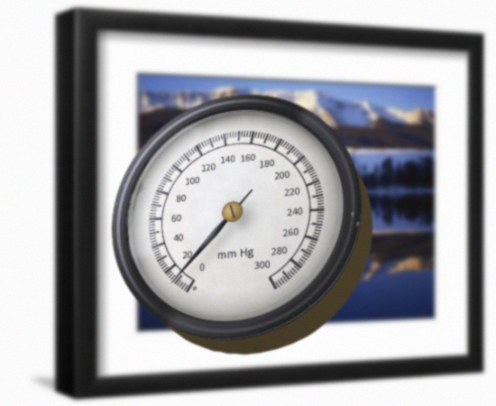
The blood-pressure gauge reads 10 mmHg
